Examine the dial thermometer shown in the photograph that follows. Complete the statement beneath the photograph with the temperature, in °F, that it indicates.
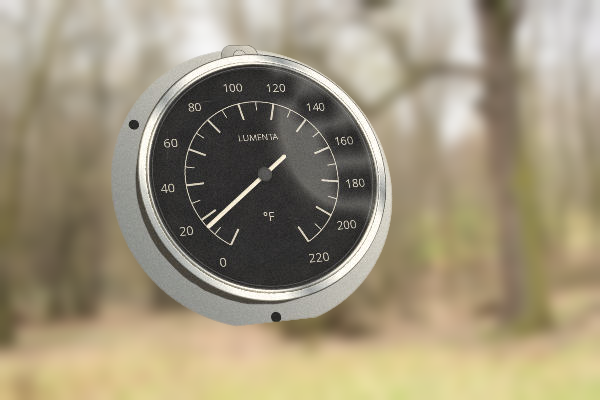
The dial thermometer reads 15 °F
